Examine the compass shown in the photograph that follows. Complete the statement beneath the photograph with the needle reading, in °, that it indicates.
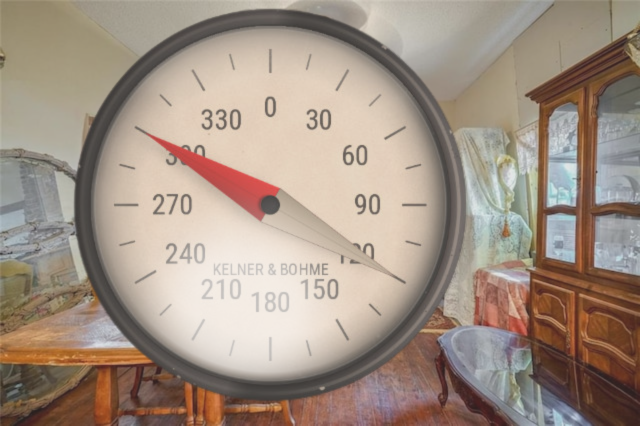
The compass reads 300 °
